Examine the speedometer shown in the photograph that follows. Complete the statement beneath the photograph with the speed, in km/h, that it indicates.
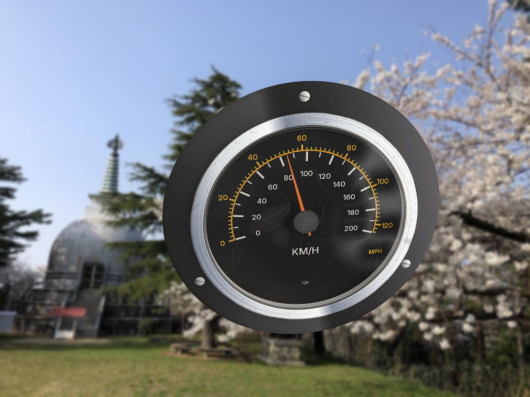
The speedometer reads 85 km/h
